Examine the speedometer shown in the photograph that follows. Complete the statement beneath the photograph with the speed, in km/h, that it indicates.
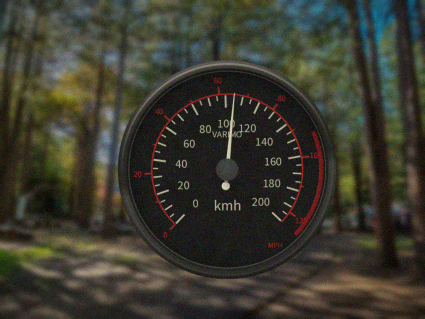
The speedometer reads 105 km/h
